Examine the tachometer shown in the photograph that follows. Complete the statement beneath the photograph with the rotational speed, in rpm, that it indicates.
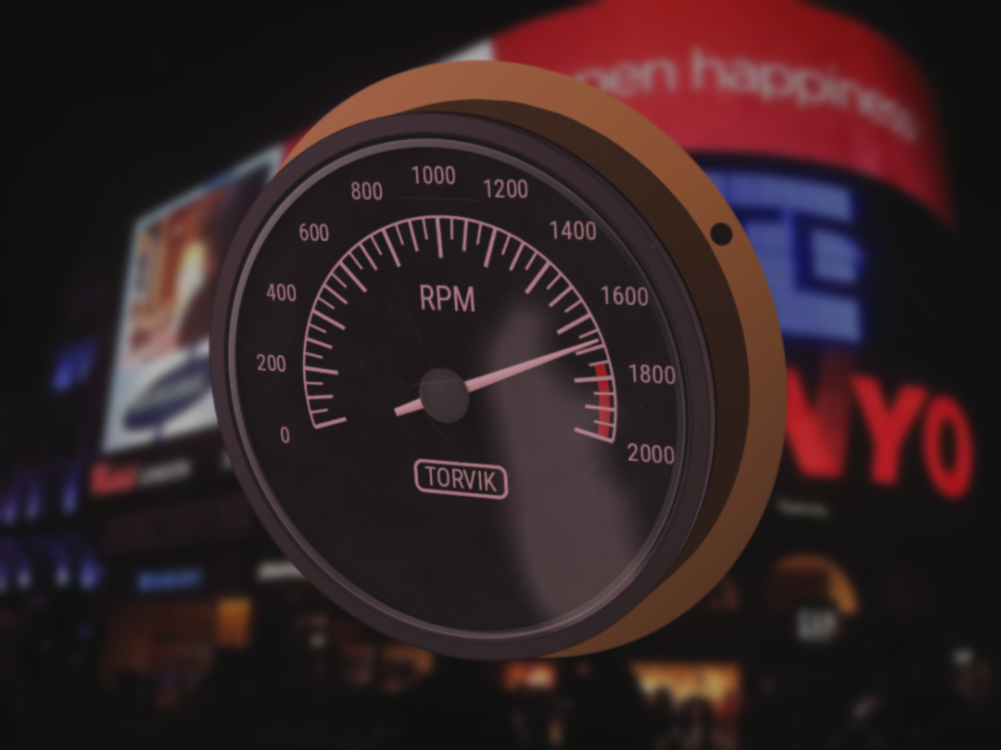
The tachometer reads 1675 rpm
